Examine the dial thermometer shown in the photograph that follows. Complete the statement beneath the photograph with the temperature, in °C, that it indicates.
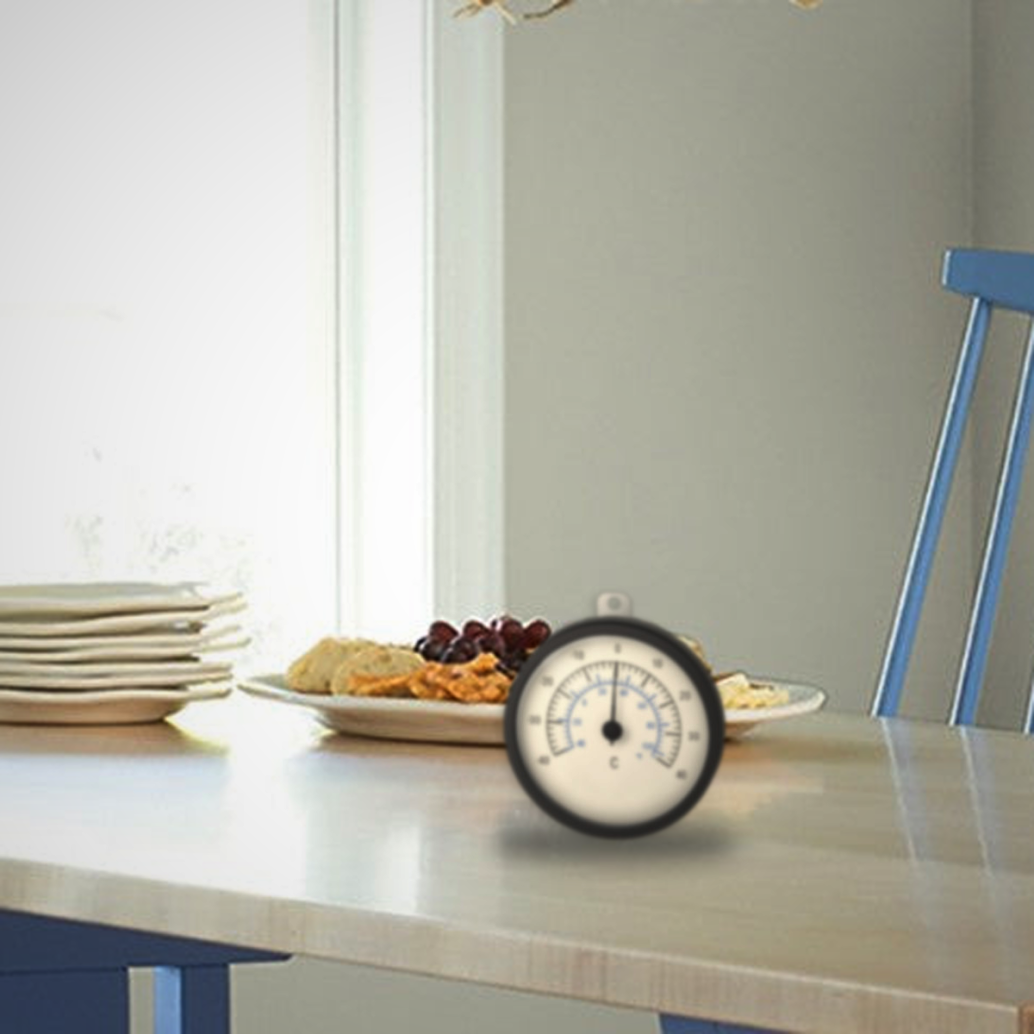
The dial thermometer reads 0 °C
